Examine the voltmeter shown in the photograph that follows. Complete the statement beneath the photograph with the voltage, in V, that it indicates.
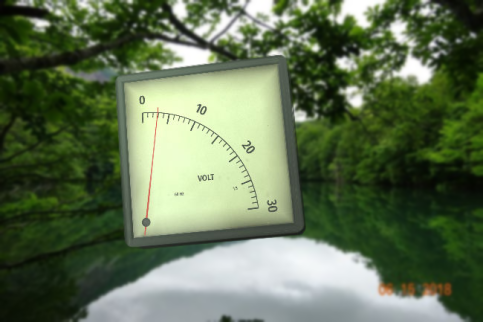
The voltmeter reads 3 V
